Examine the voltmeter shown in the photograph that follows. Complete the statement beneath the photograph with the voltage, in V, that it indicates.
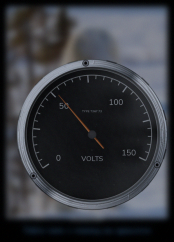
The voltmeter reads 52.5 V
